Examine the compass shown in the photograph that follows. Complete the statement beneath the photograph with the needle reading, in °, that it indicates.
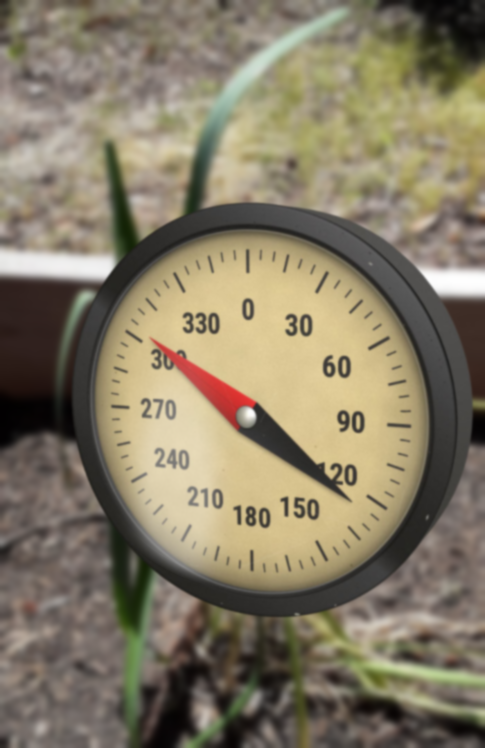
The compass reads 305 °
